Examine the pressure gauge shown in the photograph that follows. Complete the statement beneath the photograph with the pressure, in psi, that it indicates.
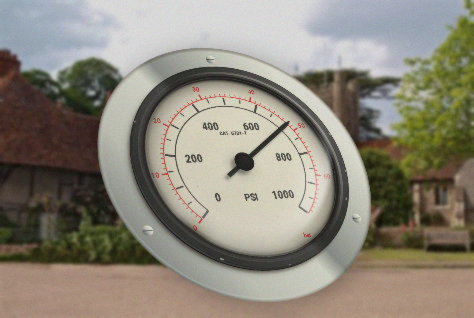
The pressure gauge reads 700 psi
